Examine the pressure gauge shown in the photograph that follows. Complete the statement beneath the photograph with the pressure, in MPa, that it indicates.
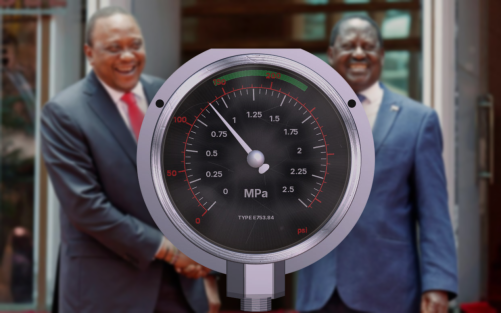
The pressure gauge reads 0.9 MPa
